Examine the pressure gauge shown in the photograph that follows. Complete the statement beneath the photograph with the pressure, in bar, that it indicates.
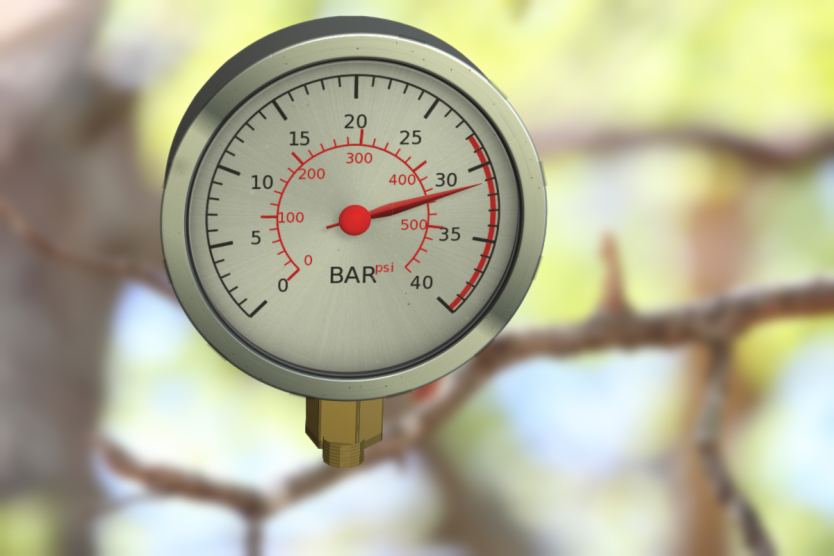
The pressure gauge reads 31 bar
